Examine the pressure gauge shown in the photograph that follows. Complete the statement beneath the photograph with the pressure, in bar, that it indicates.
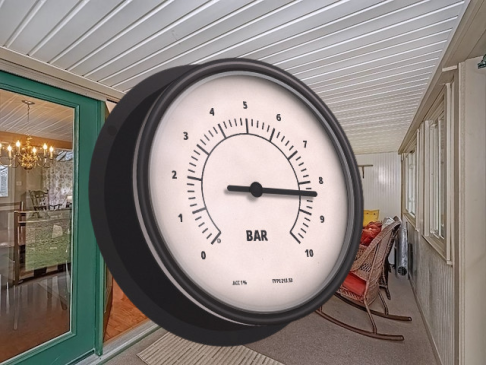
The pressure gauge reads 8.4 bar
